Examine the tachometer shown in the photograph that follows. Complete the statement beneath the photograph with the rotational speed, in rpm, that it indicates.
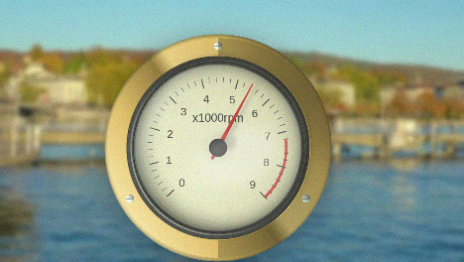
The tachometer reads 5400 rpm
